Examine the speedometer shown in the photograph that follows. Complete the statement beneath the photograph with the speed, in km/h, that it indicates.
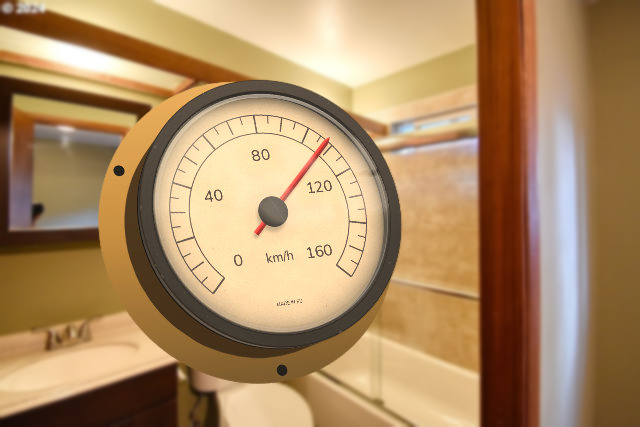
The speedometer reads 107.5 km/h
